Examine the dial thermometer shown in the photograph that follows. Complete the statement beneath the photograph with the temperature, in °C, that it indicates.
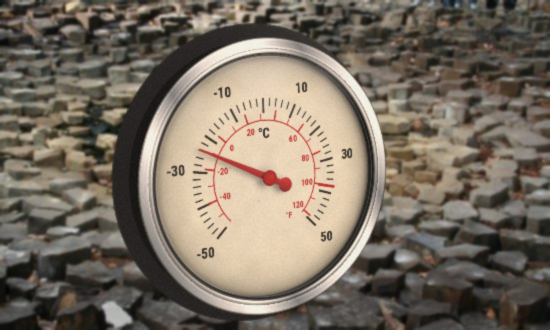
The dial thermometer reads -24 °C
